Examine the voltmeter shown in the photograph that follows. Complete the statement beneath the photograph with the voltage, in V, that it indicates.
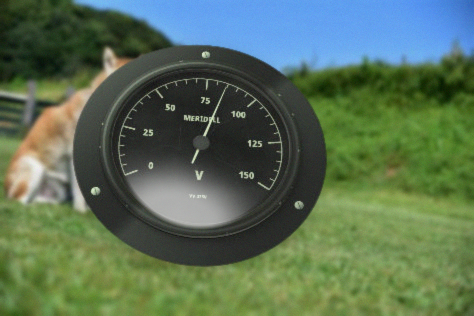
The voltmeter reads 85 V
